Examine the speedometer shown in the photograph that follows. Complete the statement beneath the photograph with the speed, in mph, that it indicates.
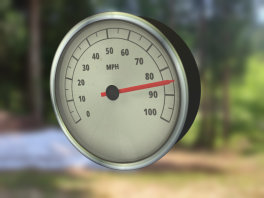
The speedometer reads 85 mph
